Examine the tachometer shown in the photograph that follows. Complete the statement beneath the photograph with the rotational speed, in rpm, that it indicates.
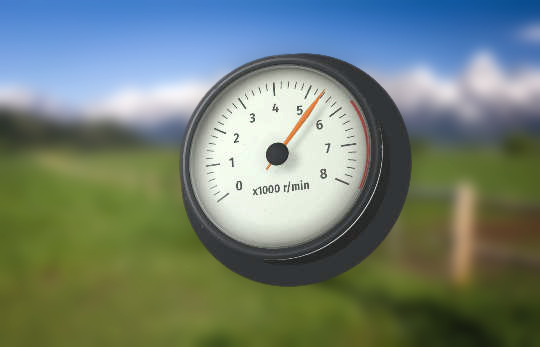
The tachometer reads 5400 rpm
